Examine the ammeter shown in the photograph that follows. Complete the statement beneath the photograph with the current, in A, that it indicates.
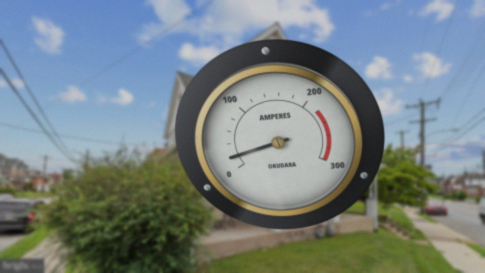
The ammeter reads 20 A
